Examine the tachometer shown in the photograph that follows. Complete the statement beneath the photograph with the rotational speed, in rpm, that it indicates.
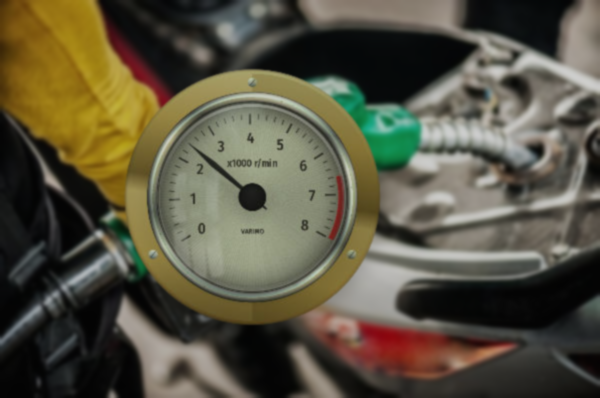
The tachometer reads 2400 rpm
